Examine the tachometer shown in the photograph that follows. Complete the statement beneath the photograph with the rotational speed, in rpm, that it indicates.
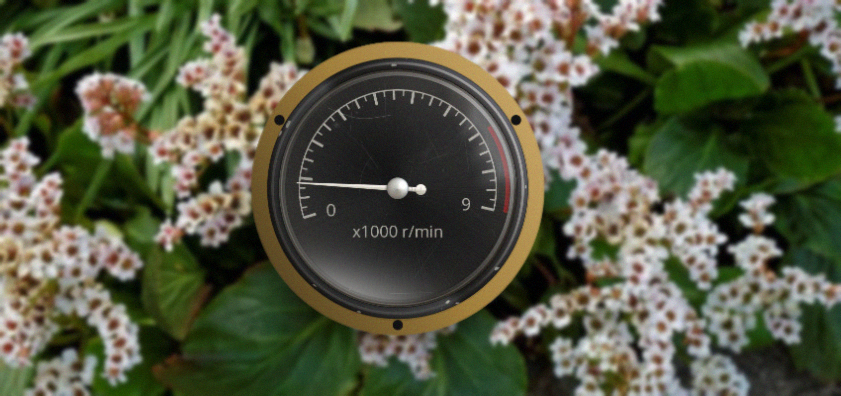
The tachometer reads 875 rpm
